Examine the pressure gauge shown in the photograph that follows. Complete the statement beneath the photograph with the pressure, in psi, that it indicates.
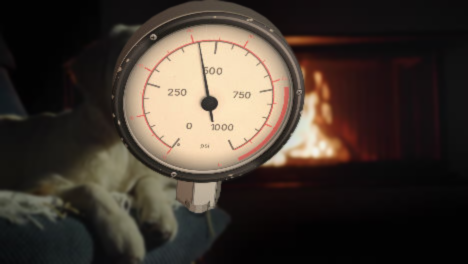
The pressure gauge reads 450 psi
